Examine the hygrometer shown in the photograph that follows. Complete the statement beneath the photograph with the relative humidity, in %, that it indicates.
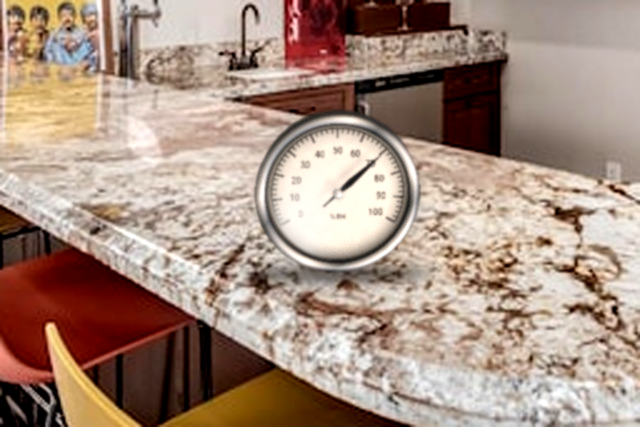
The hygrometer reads 70 %
